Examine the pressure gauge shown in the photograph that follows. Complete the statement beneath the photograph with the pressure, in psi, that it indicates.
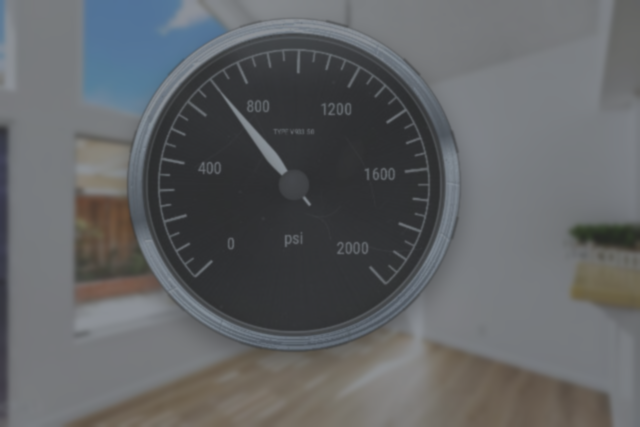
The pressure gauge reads 700 psi
